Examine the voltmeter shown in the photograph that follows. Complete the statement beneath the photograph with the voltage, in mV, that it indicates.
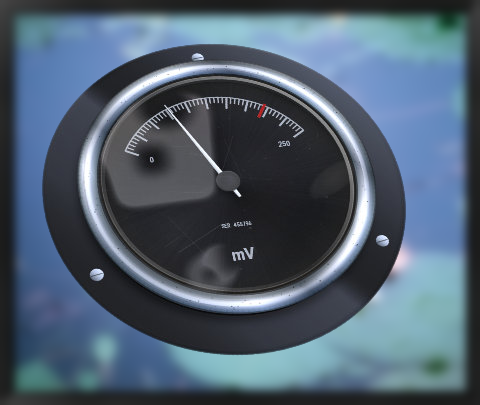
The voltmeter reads 75 mV
